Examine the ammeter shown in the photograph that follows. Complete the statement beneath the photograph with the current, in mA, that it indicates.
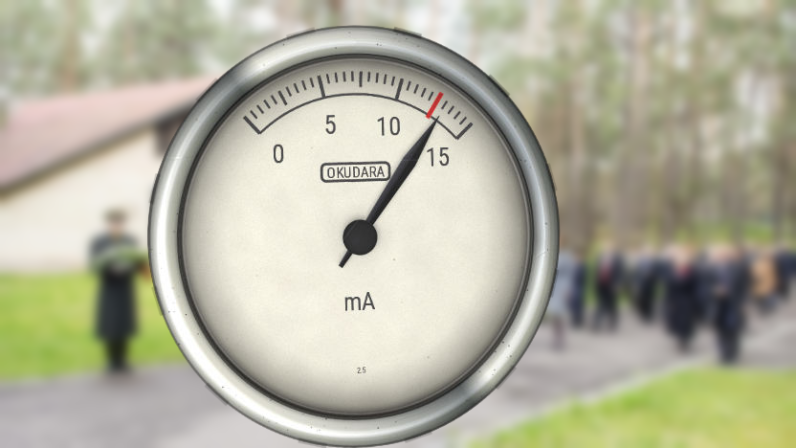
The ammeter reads 13 mA
